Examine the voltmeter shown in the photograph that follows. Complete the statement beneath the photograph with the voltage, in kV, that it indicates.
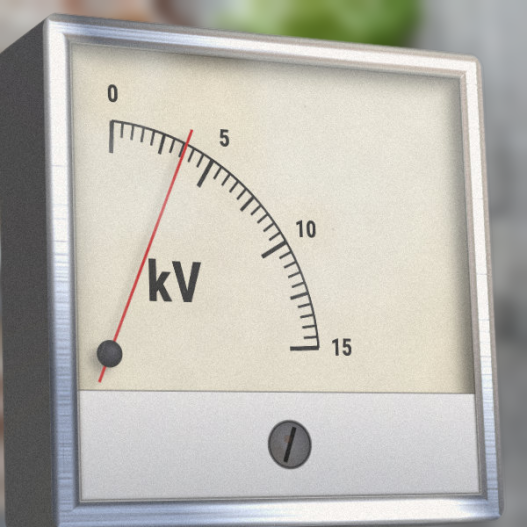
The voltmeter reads 3.5 kV
